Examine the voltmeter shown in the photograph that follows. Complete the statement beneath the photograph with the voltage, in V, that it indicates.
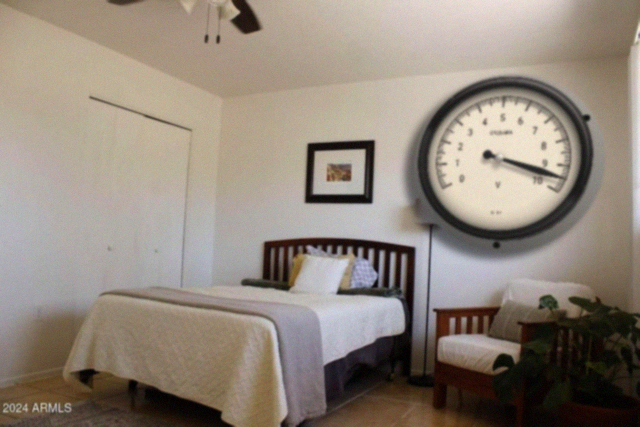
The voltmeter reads 9.5 V
